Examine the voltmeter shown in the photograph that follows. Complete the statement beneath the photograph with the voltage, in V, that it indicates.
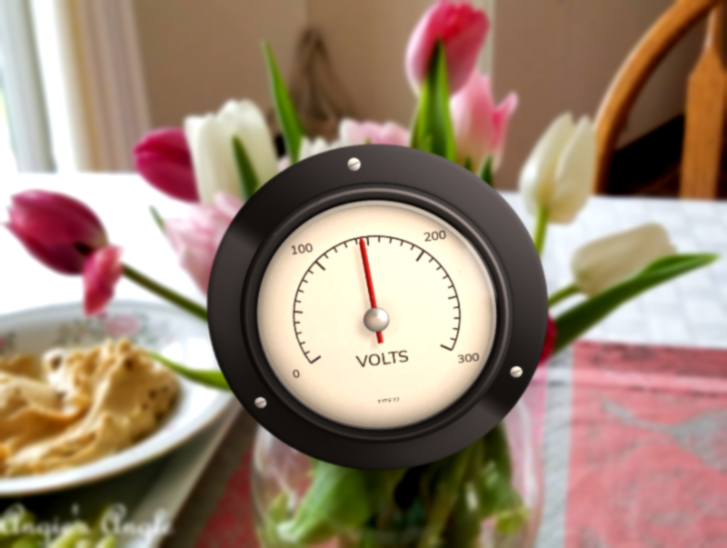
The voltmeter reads 145 V
